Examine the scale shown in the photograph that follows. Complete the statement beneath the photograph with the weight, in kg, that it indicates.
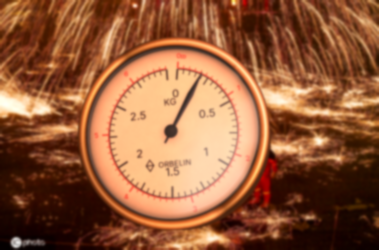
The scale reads 0.2 kg
